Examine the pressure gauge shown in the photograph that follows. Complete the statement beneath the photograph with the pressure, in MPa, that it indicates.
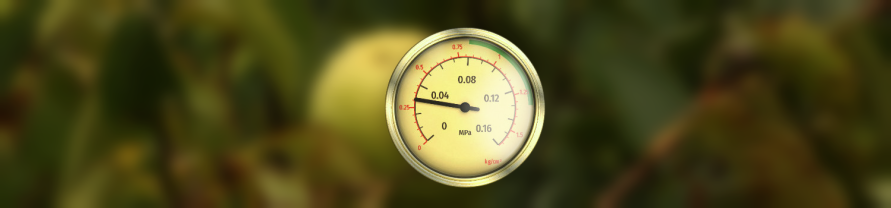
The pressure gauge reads 0.03 MPa
